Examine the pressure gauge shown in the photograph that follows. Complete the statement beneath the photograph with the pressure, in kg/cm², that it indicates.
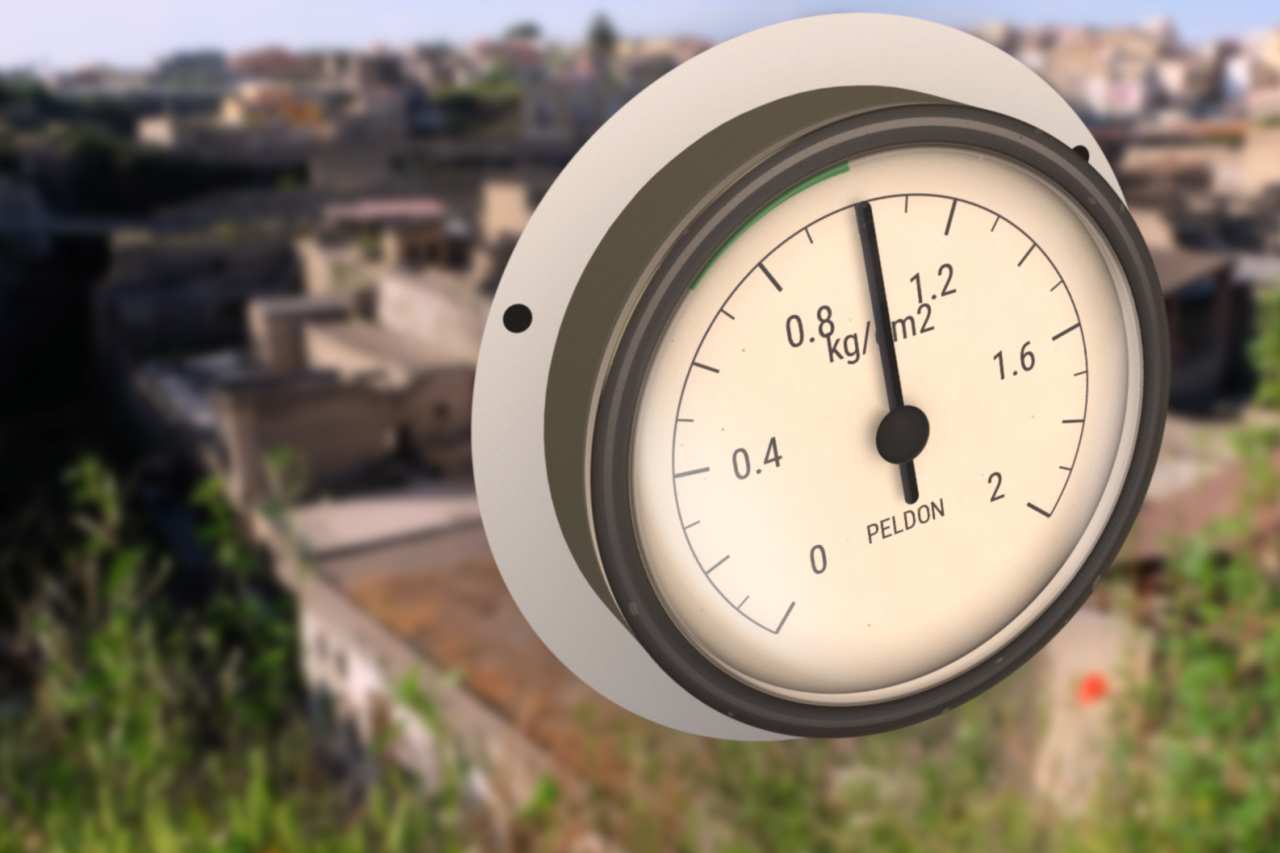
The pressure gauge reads 1 kg/cm²
